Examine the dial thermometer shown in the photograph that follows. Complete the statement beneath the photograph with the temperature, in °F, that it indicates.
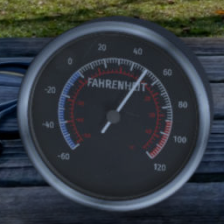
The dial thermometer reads 50 °F
